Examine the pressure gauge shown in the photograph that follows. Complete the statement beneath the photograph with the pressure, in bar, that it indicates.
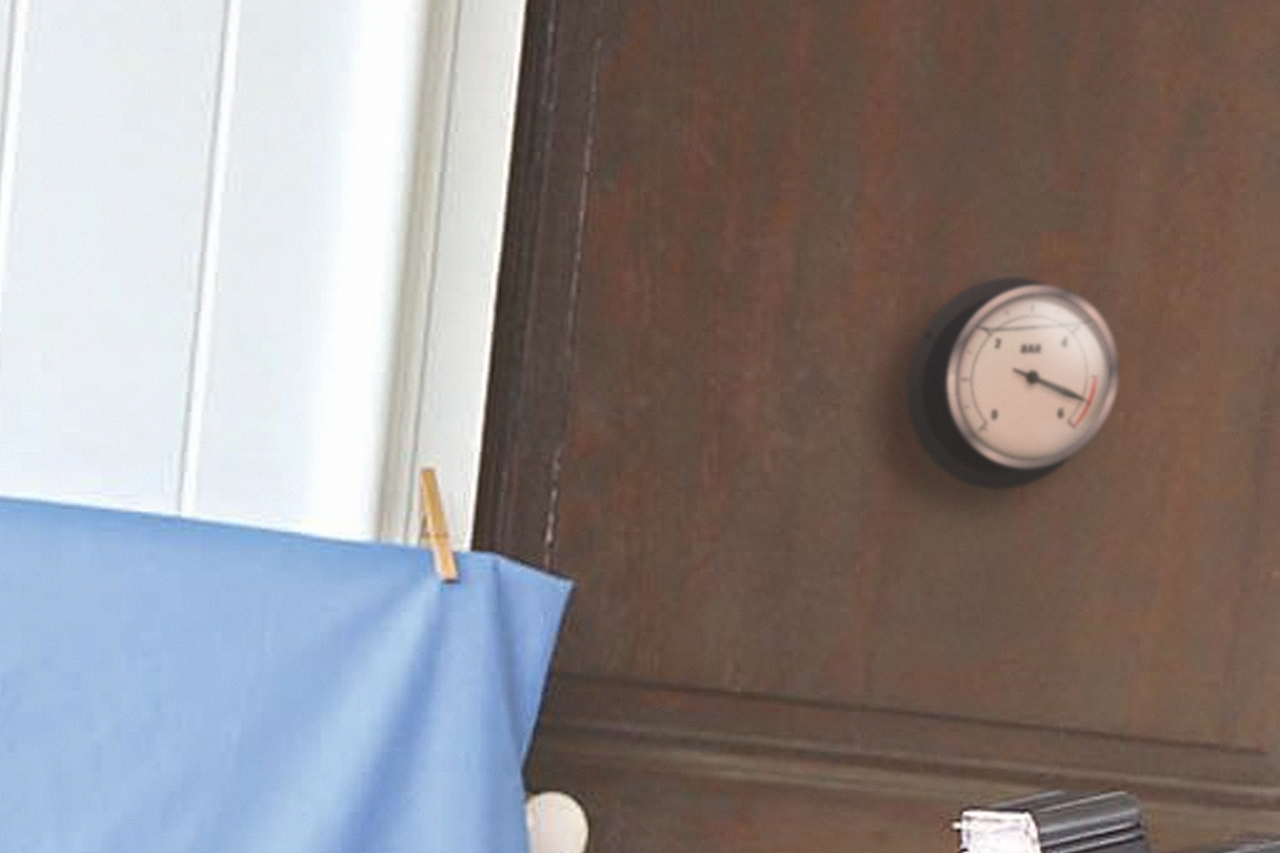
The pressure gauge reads 5.5 bar
